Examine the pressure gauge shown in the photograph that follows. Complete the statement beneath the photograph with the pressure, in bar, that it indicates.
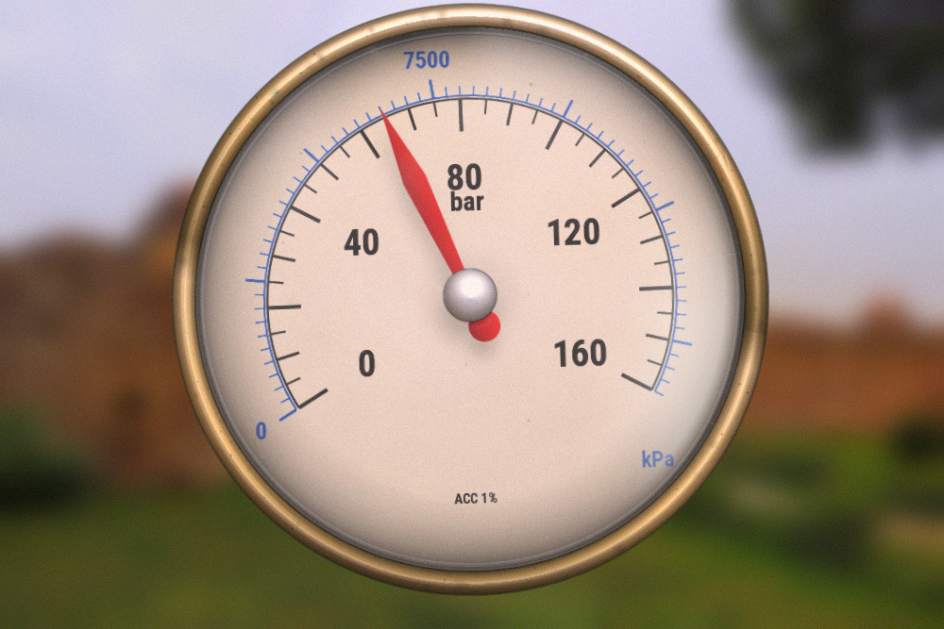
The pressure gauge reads 65 bar
